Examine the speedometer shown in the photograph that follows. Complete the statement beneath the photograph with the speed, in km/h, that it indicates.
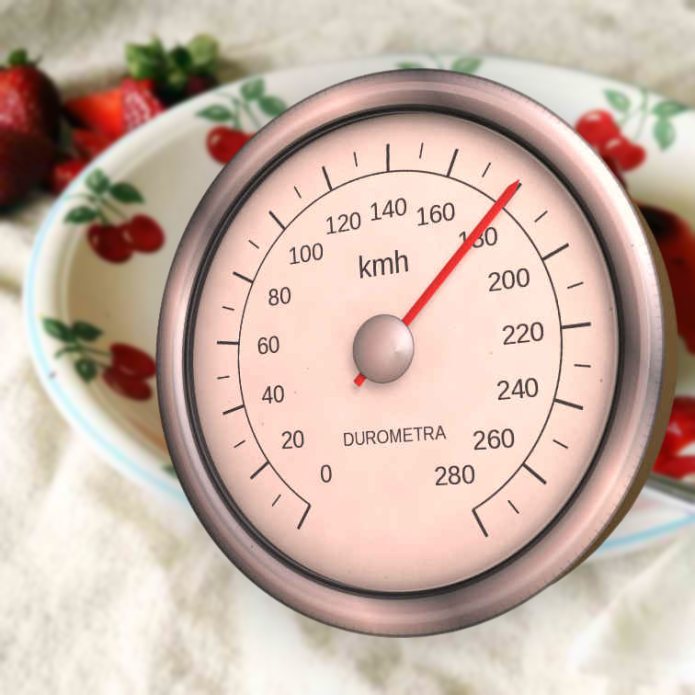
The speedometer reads 180 km/h
